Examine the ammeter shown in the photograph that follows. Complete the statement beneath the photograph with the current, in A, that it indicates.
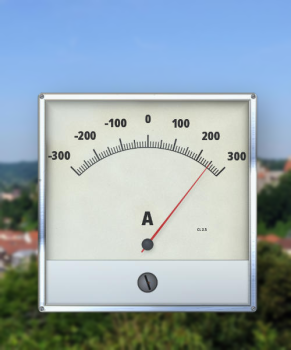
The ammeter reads 250 A
